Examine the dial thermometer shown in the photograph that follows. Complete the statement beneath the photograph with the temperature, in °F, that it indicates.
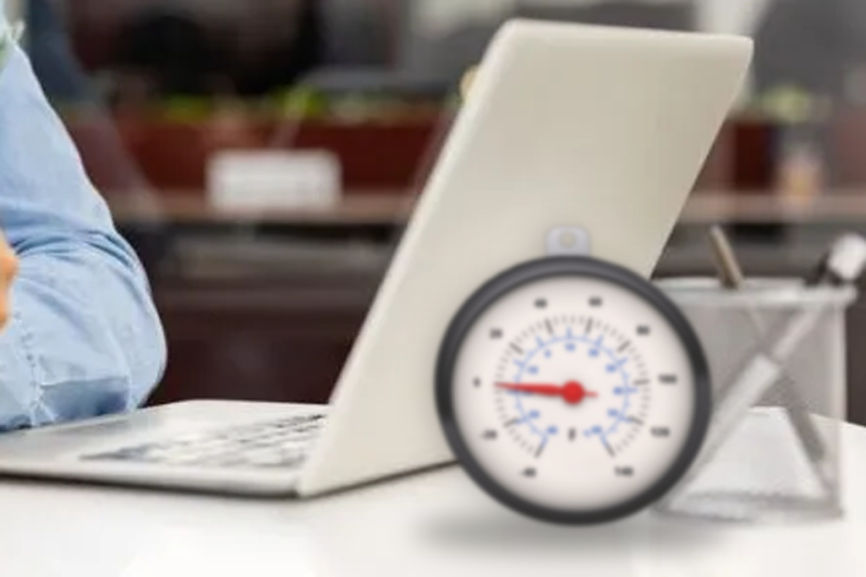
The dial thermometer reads 0 °F
